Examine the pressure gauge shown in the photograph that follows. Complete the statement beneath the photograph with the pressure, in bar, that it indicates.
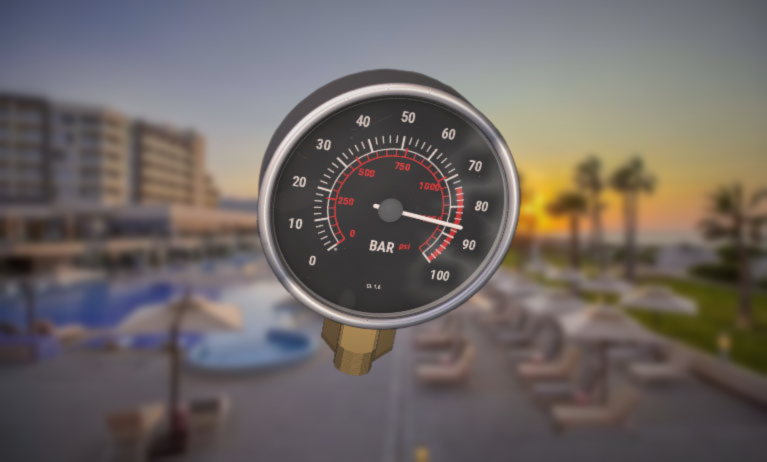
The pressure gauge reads 86 bar
